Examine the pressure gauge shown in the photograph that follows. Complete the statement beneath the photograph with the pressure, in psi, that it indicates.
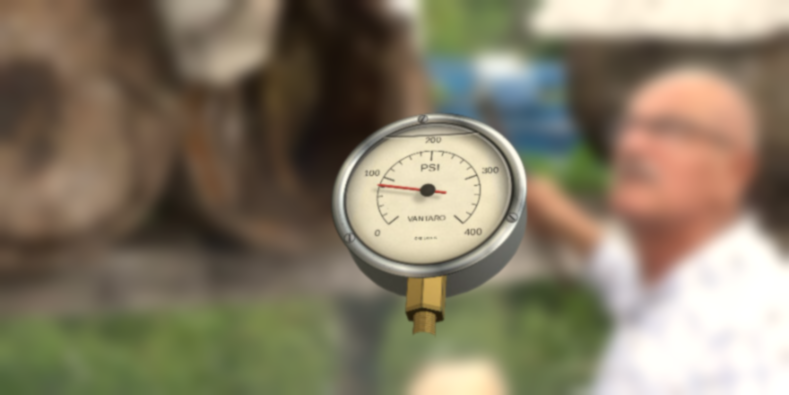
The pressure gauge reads 80 psi
